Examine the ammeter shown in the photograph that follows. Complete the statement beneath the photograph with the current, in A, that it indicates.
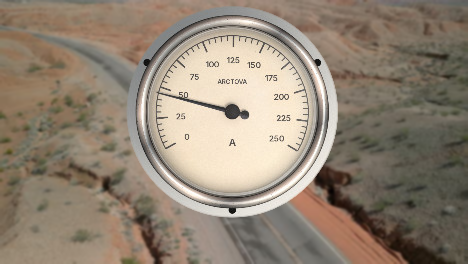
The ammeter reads 45 A
